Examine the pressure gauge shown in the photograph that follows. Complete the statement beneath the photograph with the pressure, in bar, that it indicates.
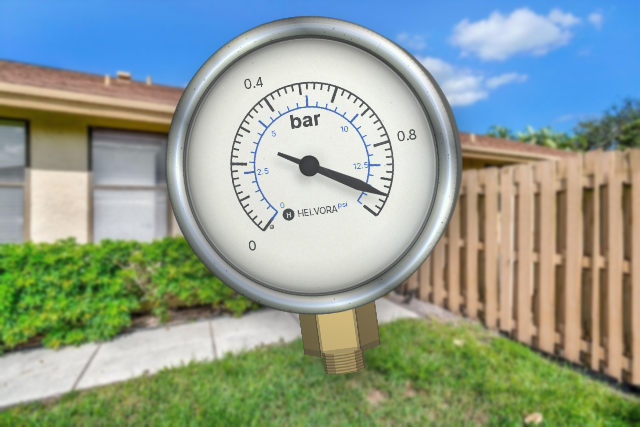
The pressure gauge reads 0.94 bar
